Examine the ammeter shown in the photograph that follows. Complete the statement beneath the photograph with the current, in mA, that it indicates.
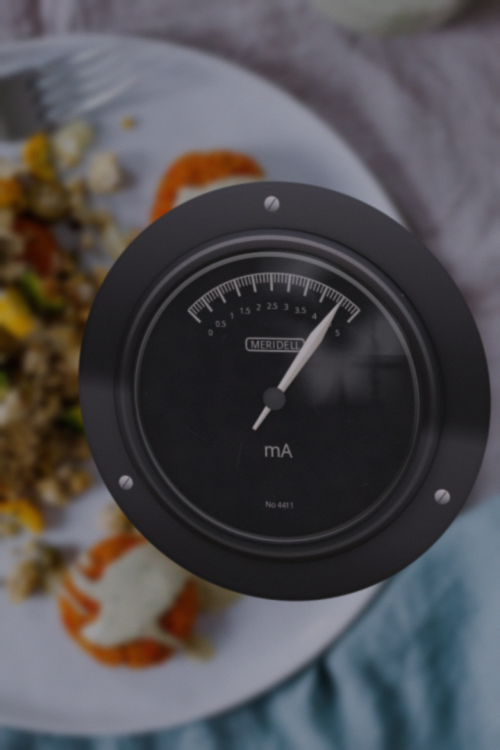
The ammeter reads 4.5 mA
